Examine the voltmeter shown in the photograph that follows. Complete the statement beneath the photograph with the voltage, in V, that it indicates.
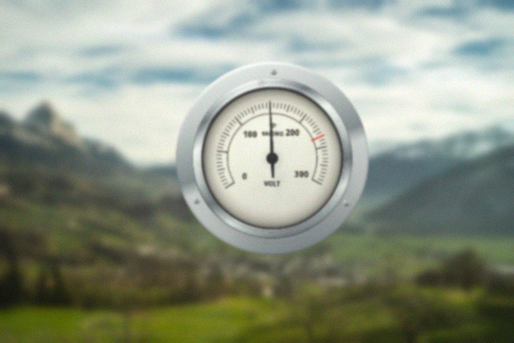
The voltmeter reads 150 V
